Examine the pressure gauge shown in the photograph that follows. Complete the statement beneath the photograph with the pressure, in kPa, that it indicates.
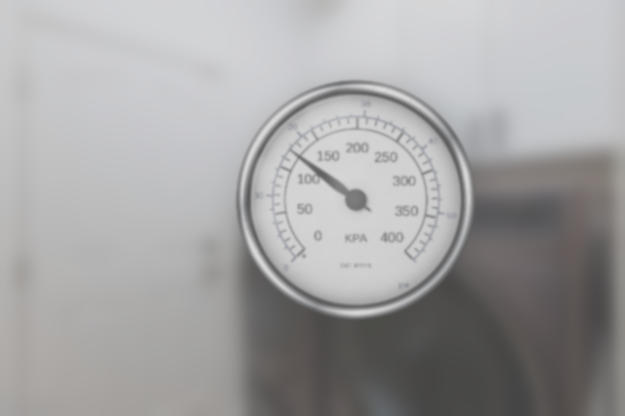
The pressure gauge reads 120 kPa
